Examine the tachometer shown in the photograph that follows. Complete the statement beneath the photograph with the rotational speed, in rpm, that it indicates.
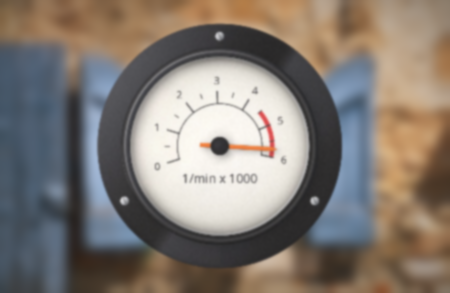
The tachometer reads 5750 rpm
